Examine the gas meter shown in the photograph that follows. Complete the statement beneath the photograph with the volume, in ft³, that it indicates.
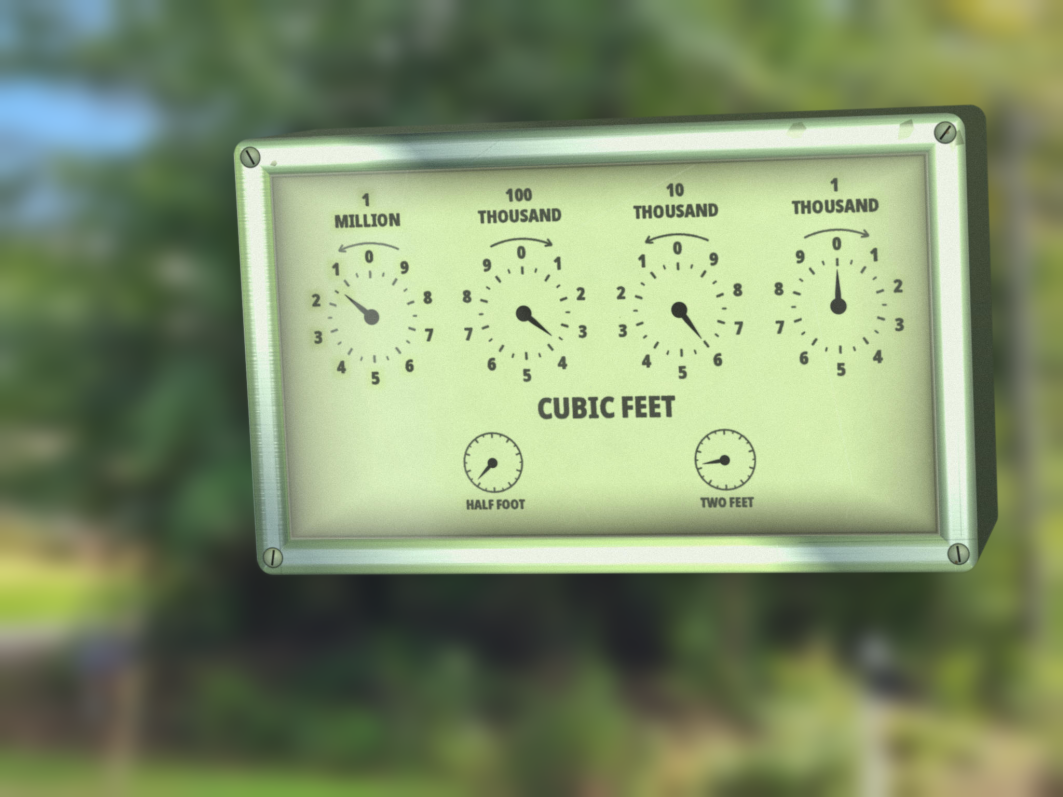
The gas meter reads 136000 ft³
